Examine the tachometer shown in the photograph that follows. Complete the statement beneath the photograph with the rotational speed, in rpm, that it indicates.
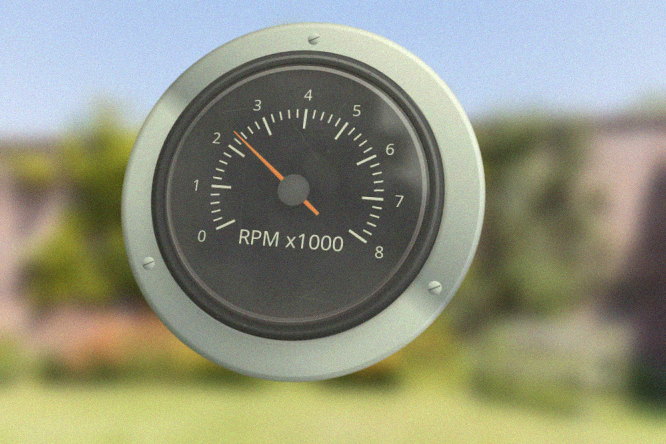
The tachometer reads 2300 rpm
